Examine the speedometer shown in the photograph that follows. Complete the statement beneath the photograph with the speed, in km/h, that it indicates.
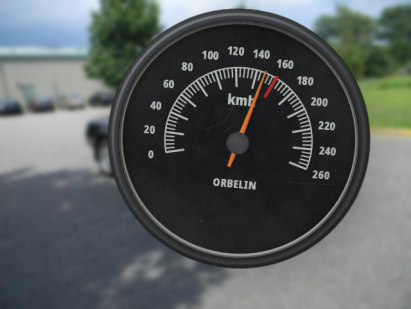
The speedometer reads 148 km/h
